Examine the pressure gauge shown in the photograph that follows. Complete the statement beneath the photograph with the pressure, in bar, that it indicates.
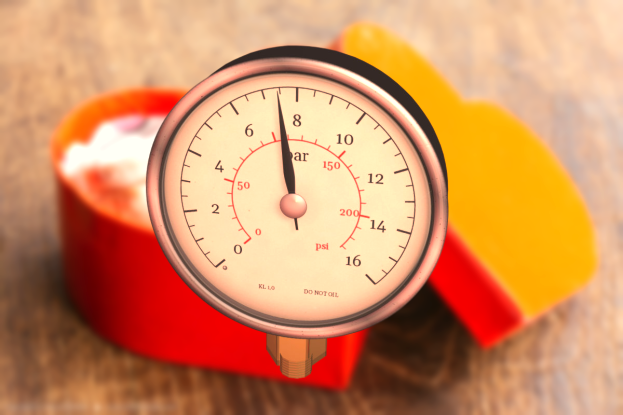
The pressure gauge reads 7.5 bar
